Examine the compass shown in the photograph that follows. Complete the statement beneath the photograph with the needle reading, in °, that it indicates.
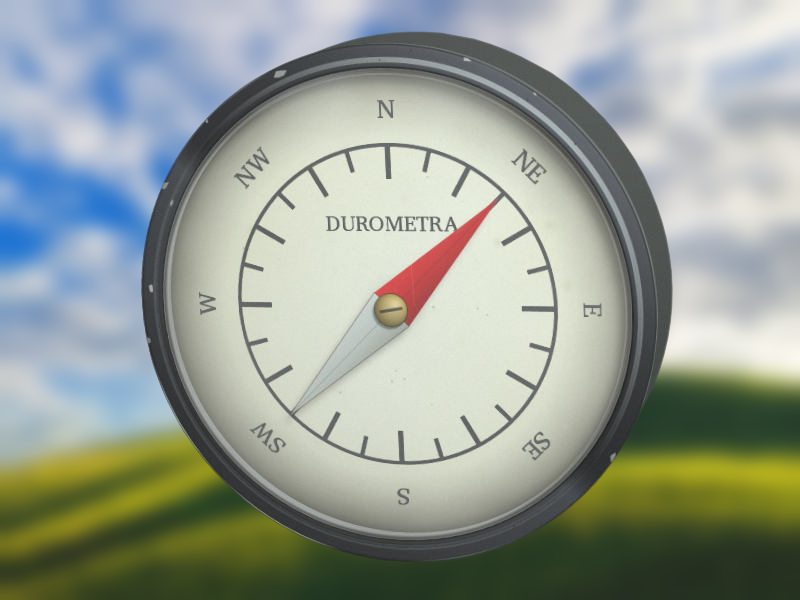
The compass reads 45 °
